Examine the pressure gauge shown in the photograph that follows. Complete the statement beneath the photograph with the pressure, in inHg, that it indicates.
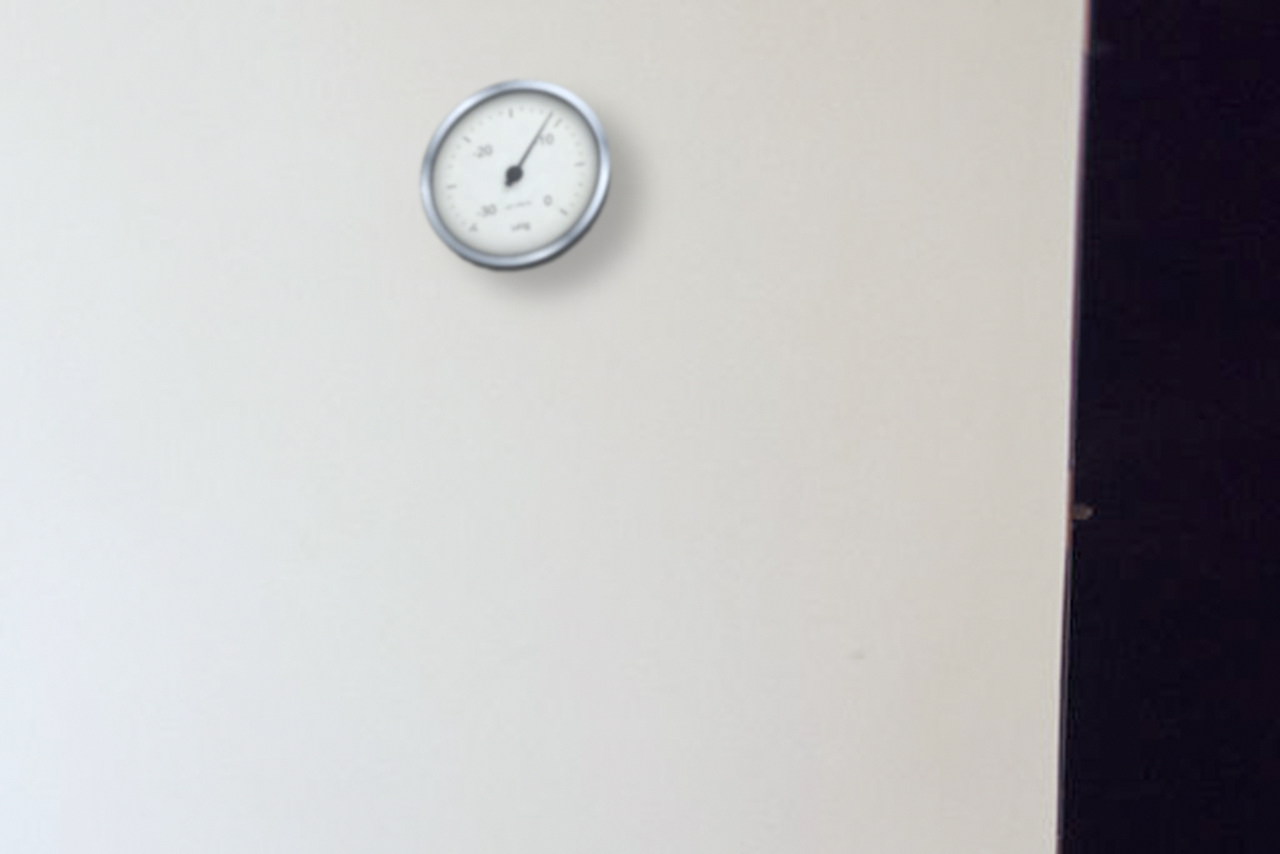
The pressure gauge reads -11 inHg
